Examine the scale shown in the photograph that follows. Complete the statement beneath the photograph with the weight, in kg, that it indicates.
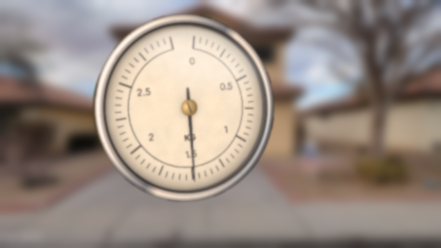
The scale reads 1.5 kg
